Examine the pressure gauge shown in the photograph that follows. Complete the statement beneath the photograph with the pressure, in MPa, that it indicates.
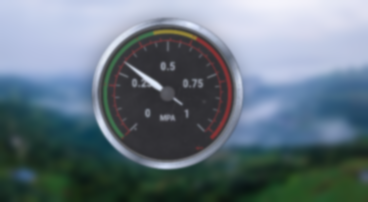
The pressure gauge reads 0.3 MPa
